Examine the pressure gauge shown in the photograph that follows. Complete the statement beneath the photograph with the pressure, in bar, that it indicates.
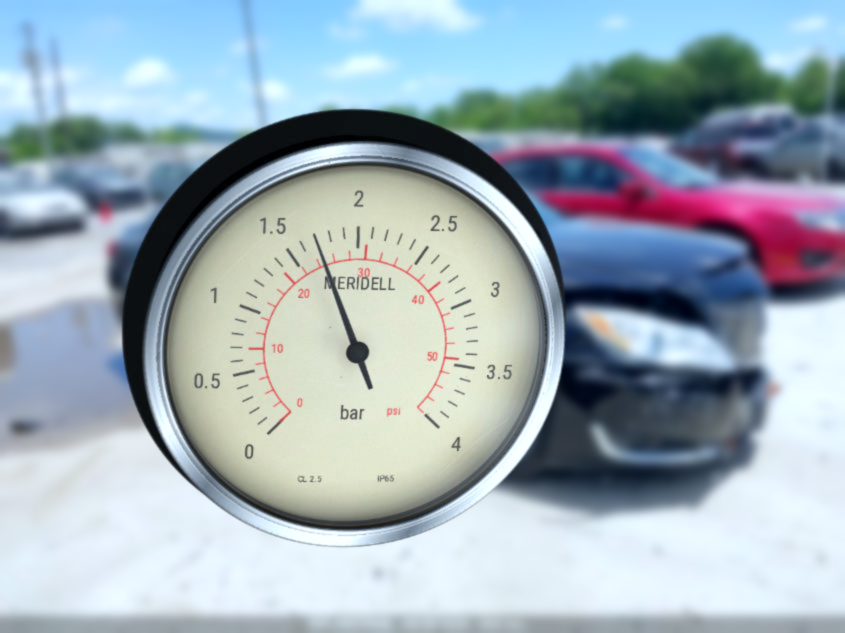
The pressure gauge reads 1.7 bar
